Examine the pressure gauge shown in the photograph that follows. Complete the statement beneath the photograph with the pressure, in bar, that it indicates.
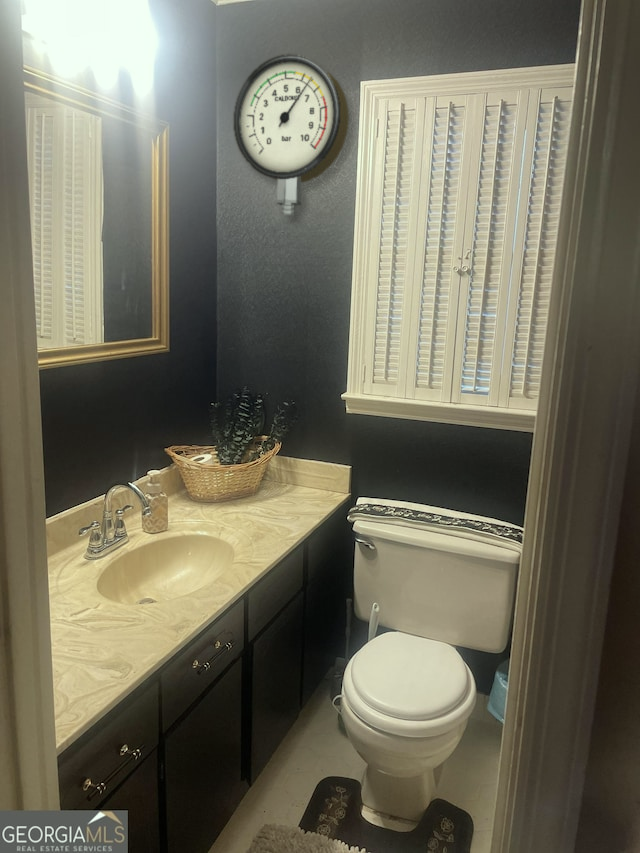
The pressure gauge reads 6.5 bar
